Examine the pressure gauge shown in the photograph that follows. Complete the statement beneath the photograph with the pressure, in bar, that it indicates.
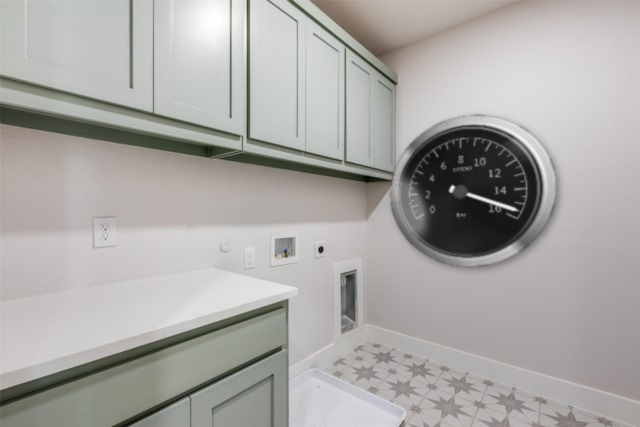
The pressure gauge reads 15.5 bar
